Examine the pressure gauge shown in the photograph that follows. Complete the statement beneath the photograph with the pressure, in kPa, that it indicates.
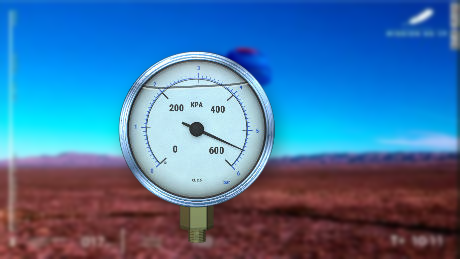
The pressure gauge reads 550 kPa
